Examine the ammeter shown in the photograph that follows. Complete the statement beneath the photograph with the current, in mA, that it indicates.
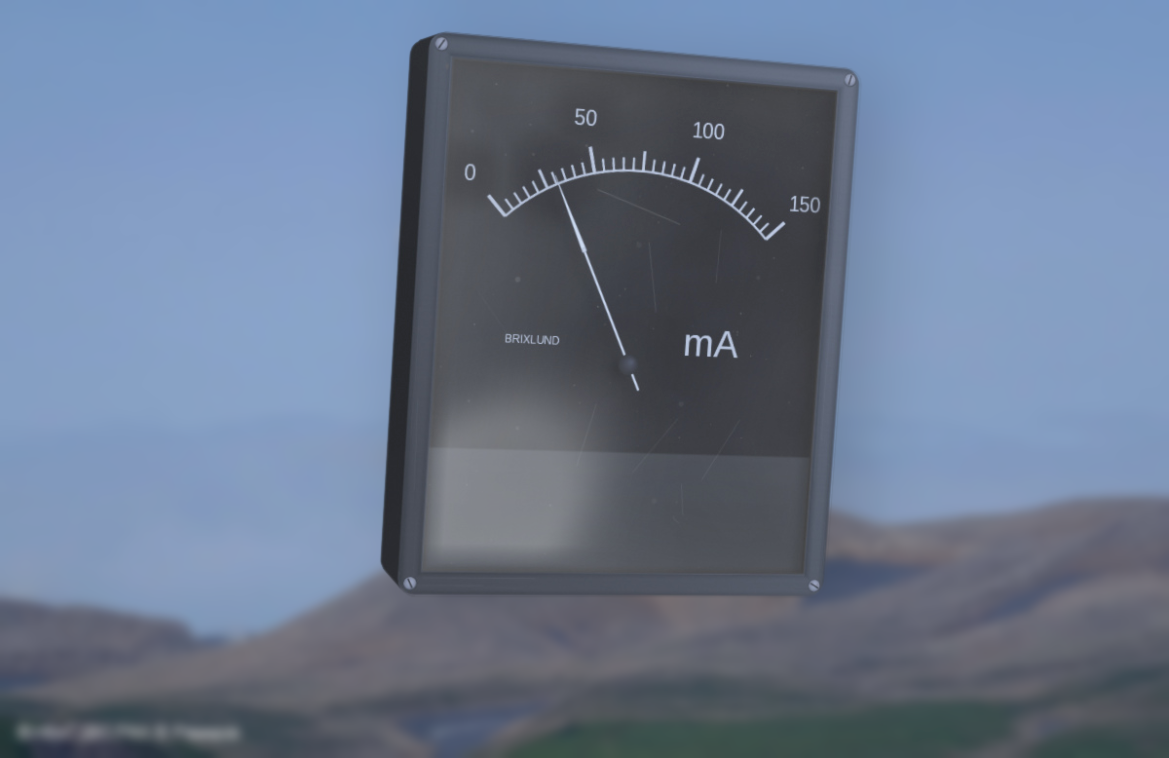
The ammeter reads 30 mA
